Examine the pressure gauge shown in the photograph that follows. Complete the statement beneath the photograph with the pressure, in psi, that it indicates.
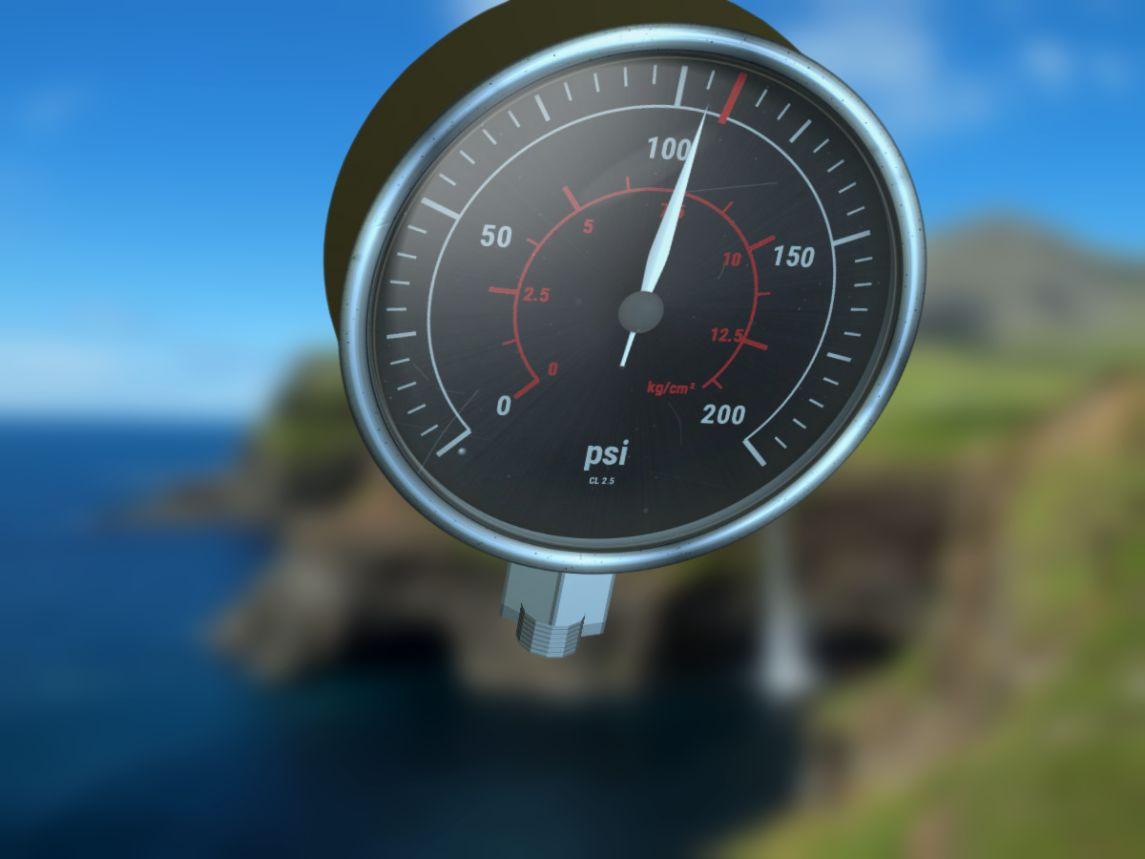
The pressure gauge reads 105 psi
